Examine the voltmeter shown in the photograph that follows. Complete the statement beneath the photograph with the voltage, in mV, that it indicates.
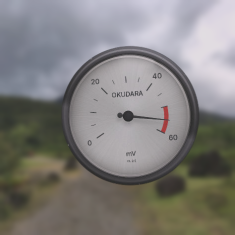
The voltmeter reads 55 mV
